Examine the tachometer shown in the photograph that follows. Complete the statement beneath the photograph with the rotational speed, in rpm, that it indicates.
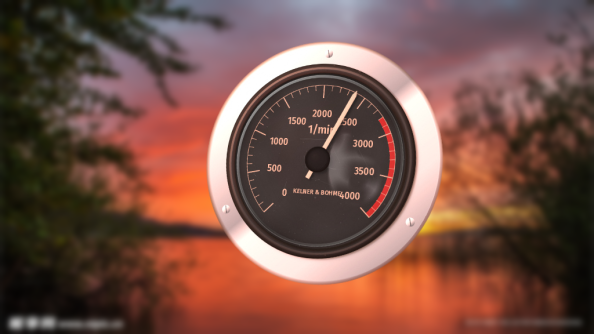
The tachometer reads 2400 rpm
